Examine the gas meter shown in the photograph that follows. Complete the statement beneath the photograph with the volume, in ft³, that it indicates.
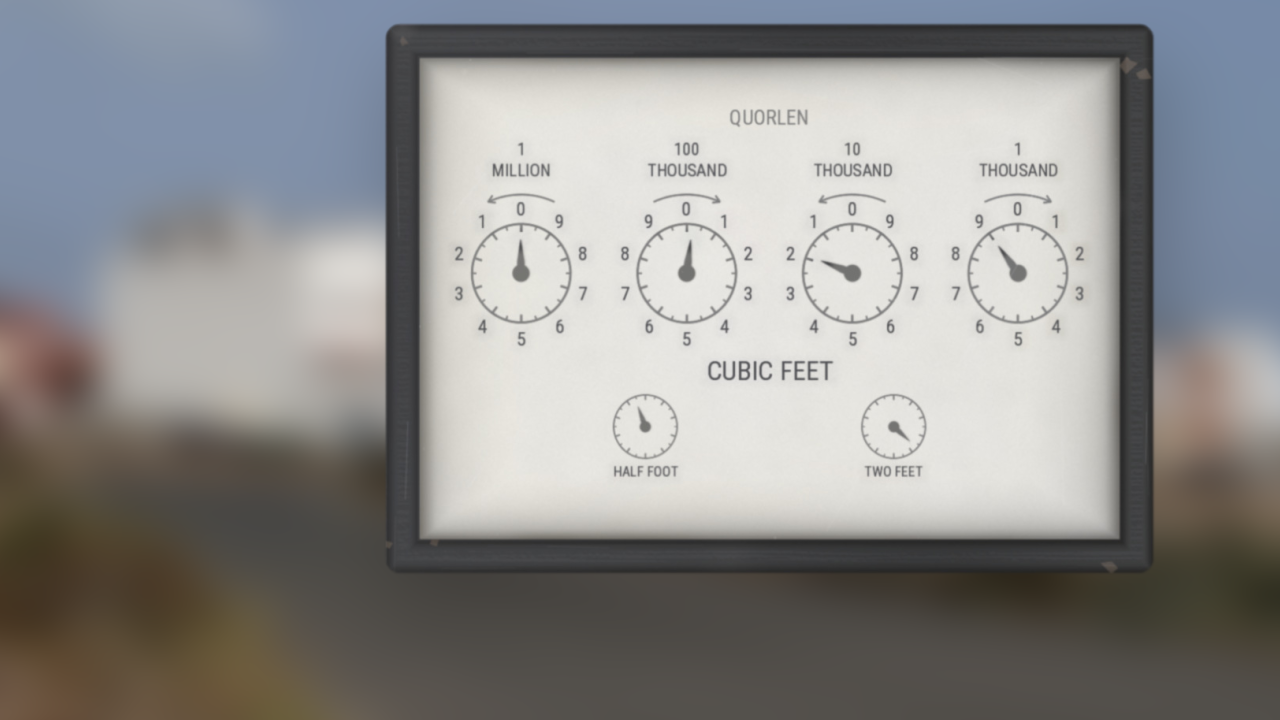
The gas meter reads 1900 ft³
